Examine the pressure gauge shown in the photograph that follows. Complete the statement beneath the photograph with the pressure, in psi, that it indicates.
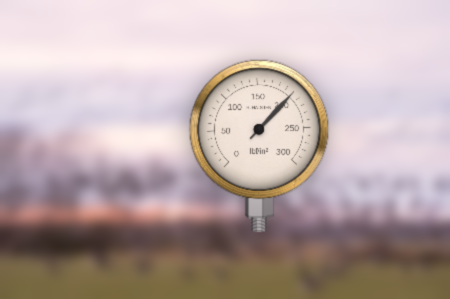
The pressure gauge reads 200 psi
